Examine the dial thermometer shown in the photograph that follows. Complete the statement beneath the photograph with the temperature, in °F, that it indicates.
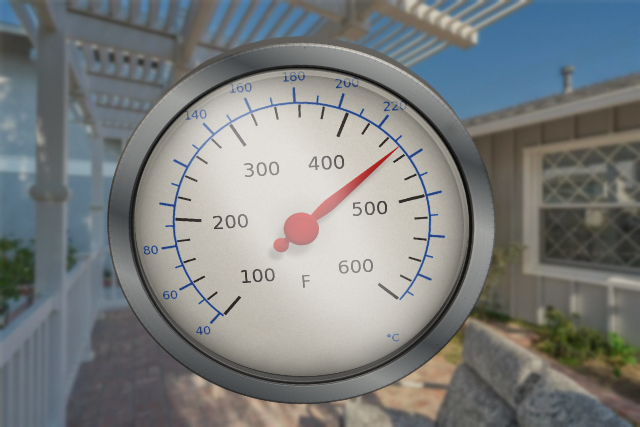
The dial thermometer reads 450 °F
